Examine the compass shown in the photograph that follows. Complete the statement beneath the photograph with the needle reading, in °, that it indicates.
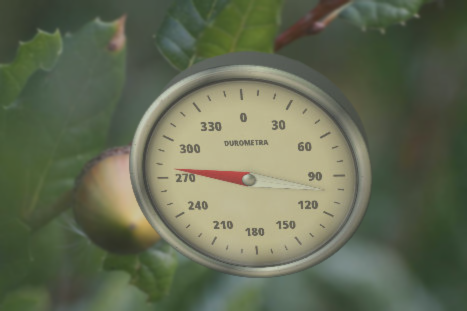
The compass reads 280 °
